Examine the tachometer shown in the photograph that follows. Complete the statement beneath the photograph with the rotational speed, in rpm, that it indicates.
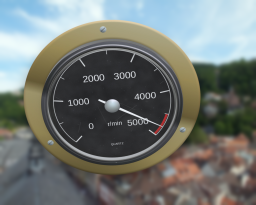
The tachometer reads 4750 rpm
